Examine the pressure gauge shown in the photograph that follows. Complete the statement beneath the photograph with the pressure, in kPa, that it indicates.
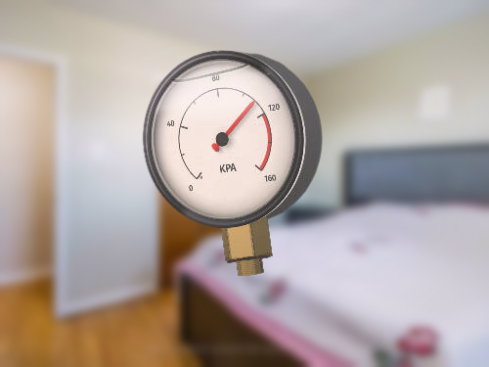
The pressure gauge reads 110 kPa
